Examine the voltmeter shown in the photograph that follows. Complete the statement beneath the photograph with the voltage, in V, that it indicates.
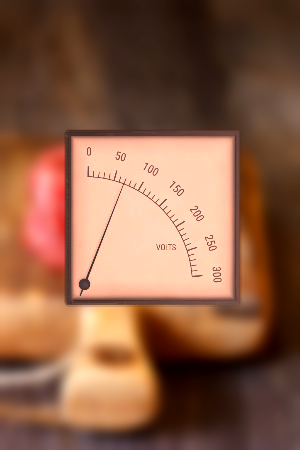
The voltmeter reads 70 V
